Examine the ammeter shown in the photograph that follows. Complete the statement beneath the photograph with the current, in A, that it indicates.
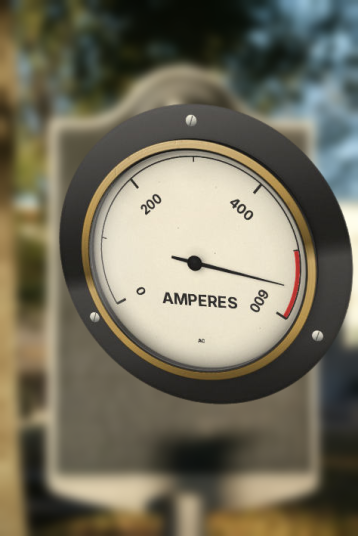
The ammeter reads 550 A
